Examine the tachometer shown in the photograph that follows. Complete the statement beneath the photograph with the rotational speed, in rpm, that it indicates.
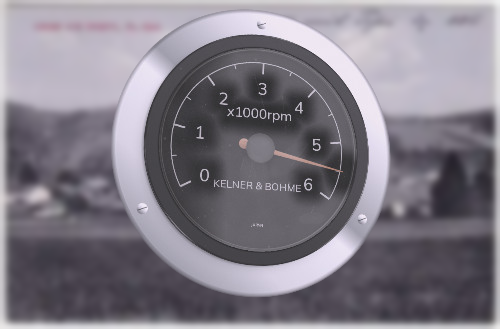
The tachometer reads 5500 rpm
